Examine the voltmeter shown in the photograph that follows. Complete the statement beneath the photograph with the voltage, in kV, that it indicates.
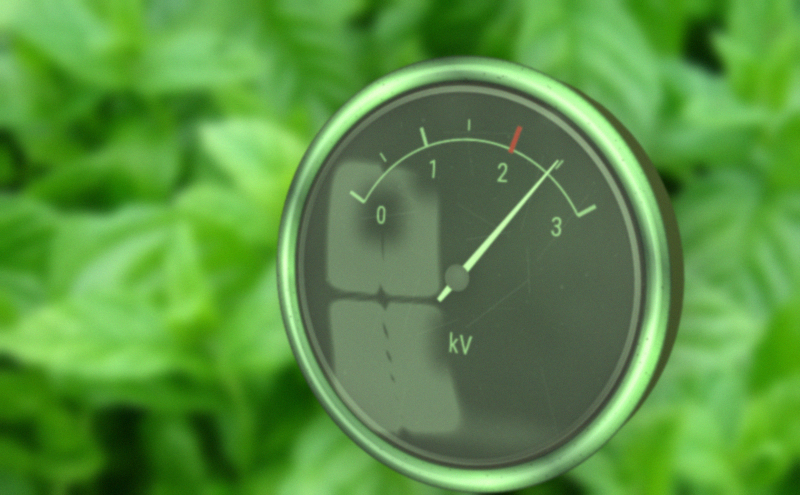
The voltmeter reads 2.5 kV
